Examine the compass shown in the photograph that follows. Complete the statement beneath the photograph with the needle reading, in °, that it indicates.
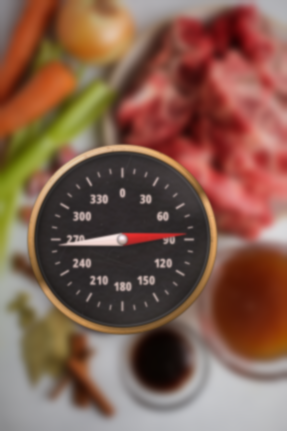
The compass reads 85 °
